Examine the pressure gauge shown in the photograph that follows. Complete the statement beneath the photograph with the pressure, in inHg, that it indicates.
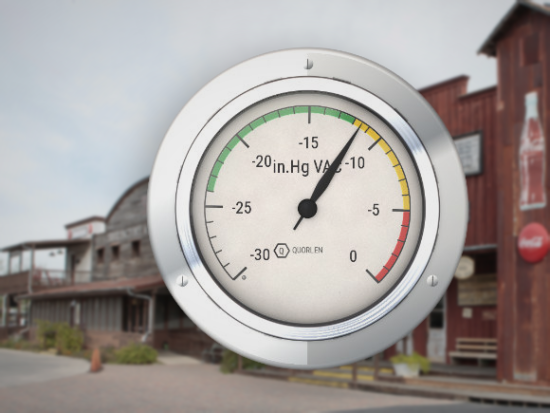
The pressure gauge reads -11.5 inHg
